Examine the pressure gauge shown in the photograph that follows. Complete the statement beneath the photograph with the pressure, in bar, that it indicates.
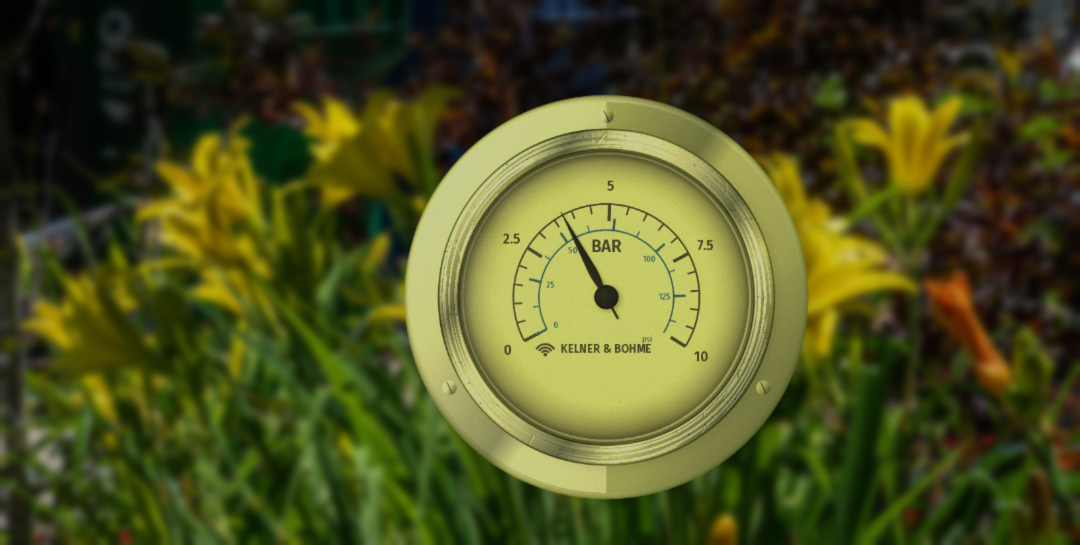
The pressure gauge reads 3.75 bar
